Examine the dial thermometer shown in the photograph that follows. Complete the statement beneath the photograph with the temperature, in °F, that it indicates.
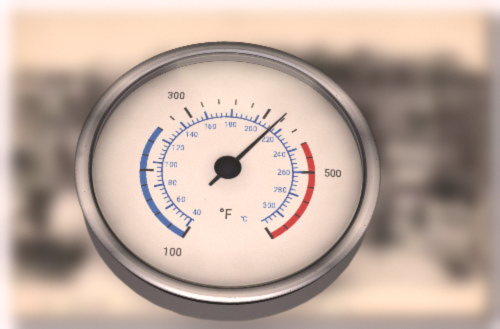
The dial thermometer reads 420 °F
